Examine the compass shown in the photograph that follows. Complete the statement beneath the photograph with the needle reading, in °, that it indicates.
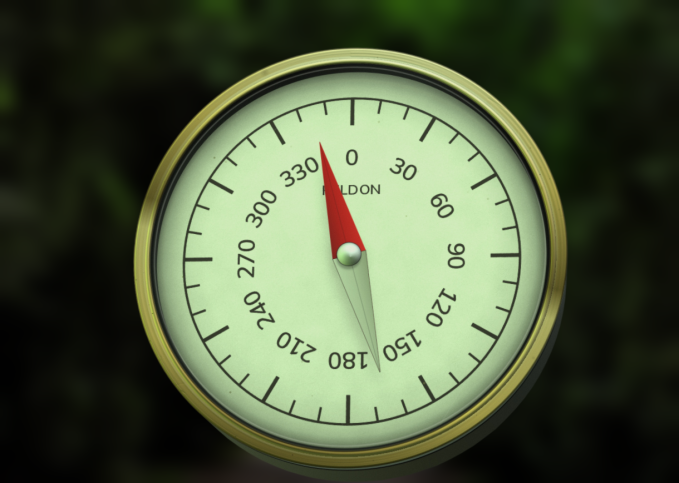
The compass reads 345 °
